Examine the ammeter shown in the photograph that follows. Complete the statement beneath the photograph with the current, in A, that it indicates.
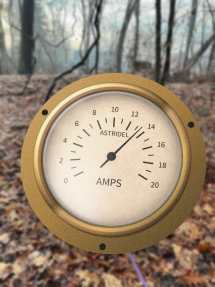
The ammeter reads 13.5 A
